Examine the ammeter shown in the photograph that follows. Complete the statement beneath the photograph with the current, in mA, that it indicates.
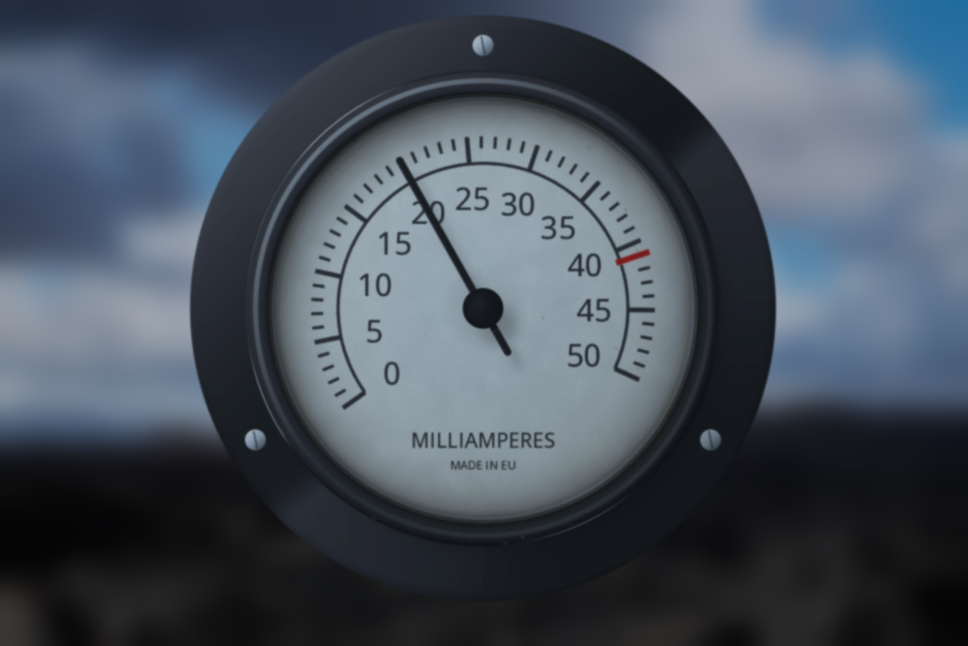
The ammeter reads 20 mA
